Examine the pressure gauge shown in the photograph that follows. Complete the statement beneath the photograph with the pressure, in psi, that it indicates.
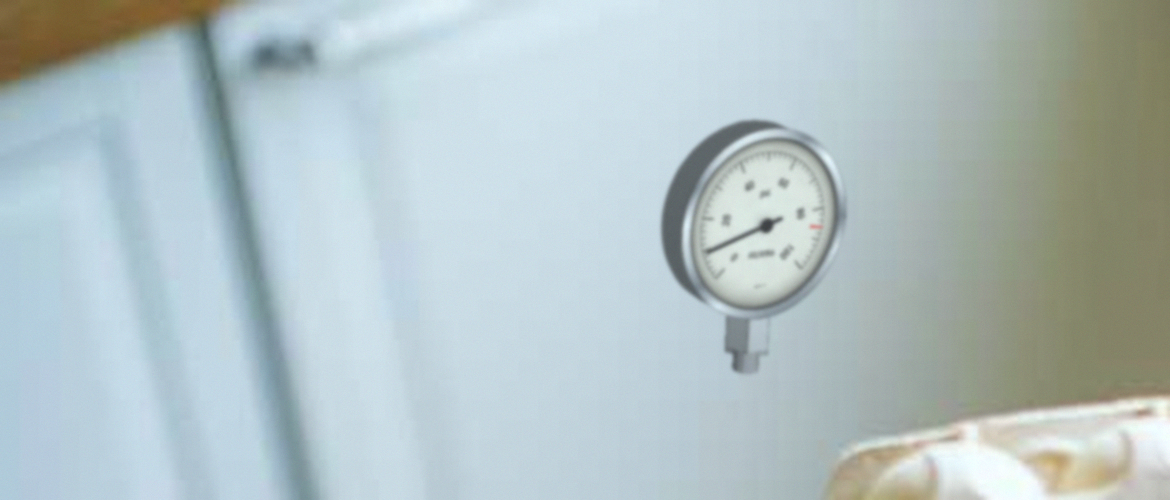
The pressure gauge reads 10 psi
